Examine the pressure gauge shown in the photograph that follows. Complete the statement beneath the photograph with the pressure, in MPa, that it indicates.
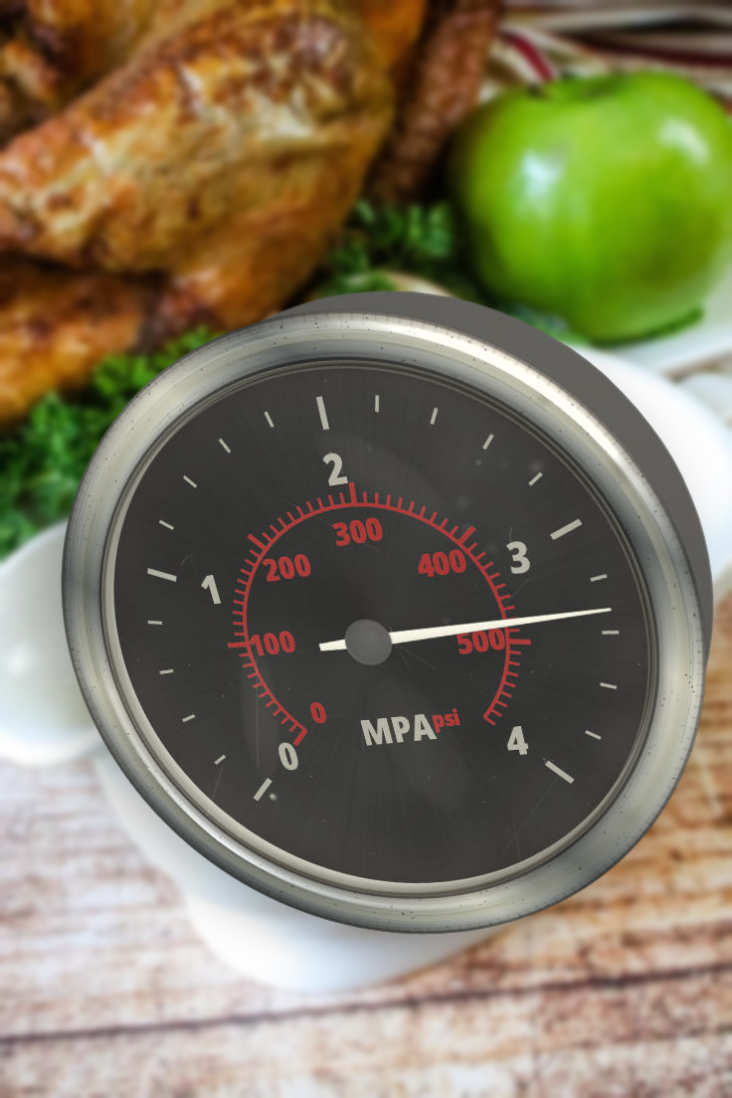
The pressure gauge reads 3.3 MPa
